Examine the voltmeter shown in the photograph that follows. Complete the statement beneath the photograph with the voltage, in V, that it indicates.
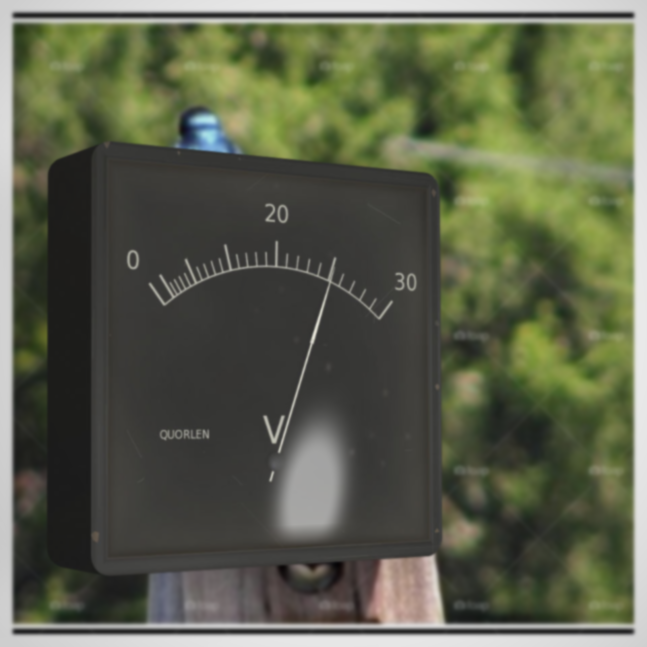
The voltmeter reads 25 V
